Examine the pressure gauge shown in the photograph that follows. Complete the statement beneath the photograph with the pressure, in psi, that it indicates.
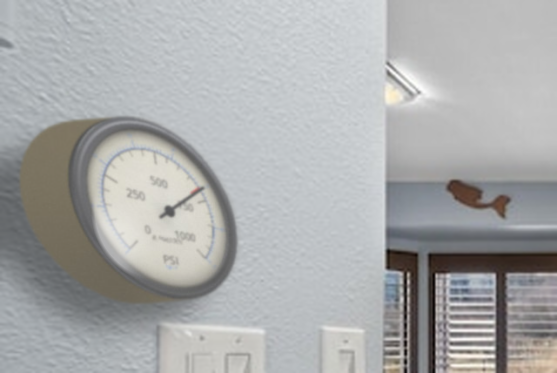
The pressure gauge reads 700 psi
